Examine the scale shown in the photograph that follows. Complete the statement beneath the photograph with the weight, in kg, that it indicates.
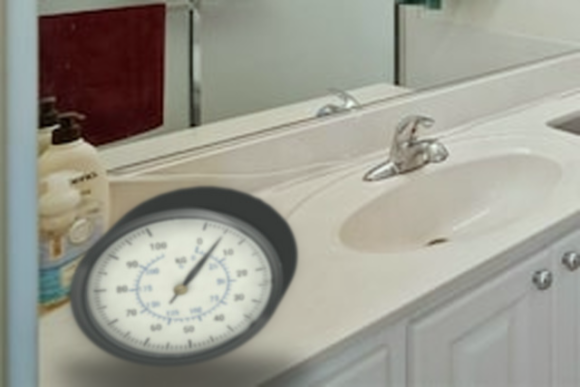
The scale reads 5 kg
